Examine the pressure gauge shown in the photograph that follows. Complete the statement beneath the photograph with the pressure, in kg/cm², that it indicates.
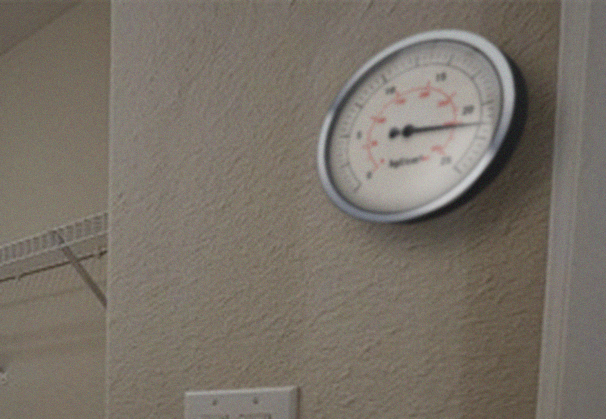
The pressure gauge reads 21.5 kg/cm²
